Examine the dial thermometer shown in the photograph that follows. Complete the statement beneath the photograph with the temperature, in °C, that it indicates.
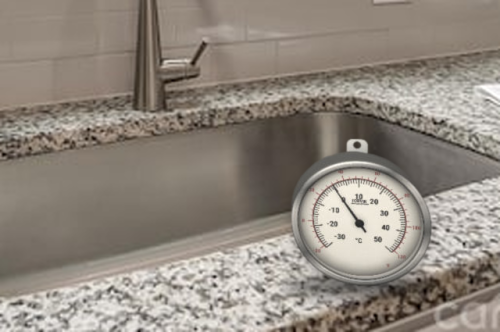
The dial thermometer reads 0 °C
